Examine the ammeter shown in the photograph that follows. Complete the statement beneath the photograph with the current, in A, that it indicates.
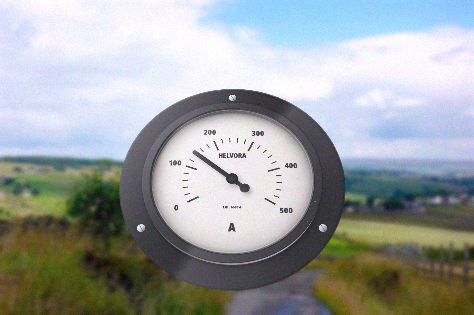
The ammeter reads 140 A
